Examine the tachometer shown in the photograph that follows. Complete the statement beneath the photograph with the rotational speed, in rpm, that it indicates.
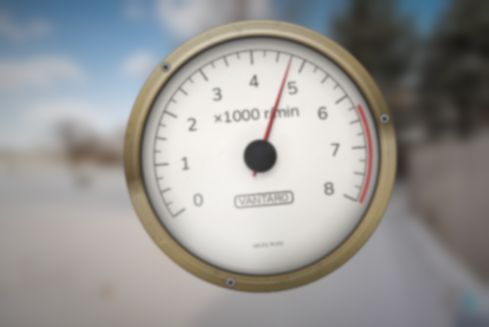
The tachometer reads 4750 rpm
